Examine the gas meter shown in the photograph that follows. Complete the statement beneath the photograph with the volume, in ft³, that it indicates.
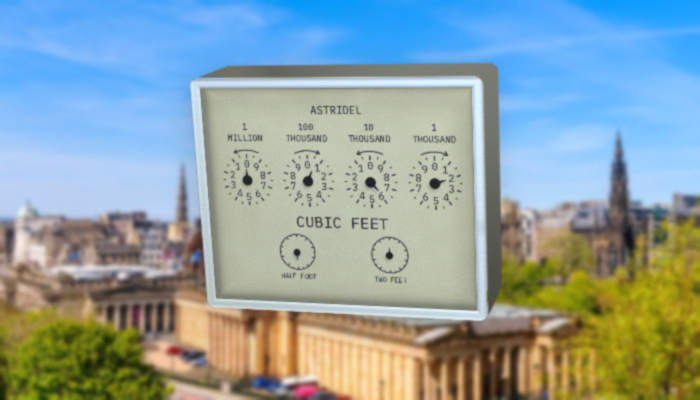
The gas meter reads 6200 ft³
